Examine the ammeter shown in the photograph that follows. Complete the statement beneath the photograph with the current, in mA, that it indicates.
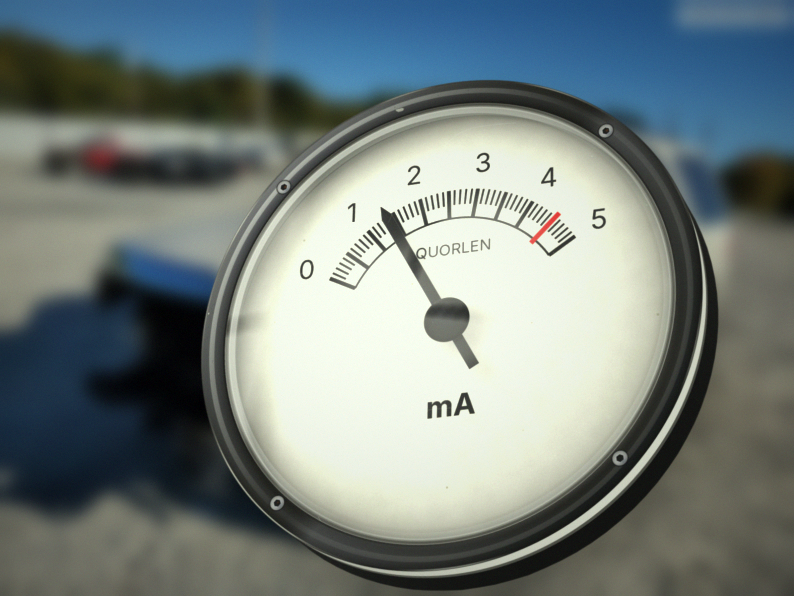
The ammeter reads 1.4 mA
